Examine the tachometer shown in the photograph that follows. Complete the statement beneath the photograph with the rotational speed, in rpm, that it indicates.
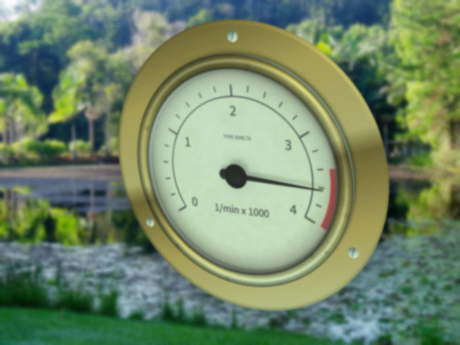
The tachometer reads 3600 rpm
